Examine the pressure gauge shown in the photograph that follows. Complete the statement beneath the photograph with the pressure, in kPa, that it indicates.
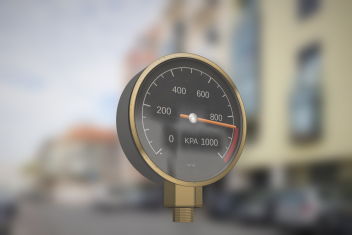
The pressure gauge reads 850 kPa
